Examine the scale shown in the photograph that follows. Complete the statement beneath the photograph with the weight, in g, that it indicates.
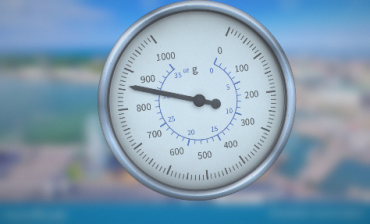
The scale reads 860 g
